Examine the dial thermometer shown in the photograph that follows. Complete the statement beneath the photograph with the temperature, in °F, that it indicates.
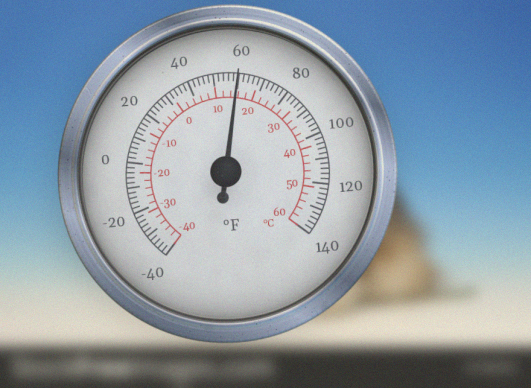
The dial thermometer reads 60 °F
